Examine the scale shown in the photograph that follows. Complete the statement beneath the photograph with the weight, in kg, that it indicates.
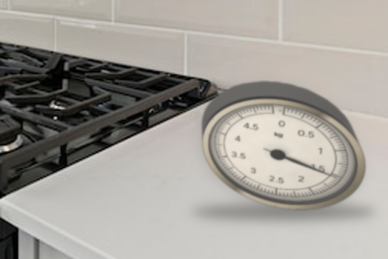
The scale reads 1.5 kg
